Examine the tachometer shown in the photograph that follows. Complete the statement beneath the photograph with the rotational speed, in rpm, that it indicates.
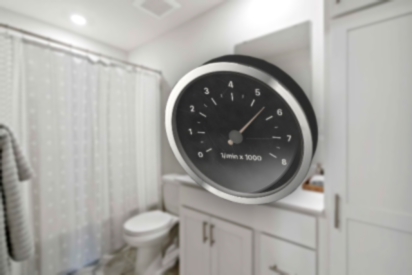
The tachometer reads 5500 rpm
